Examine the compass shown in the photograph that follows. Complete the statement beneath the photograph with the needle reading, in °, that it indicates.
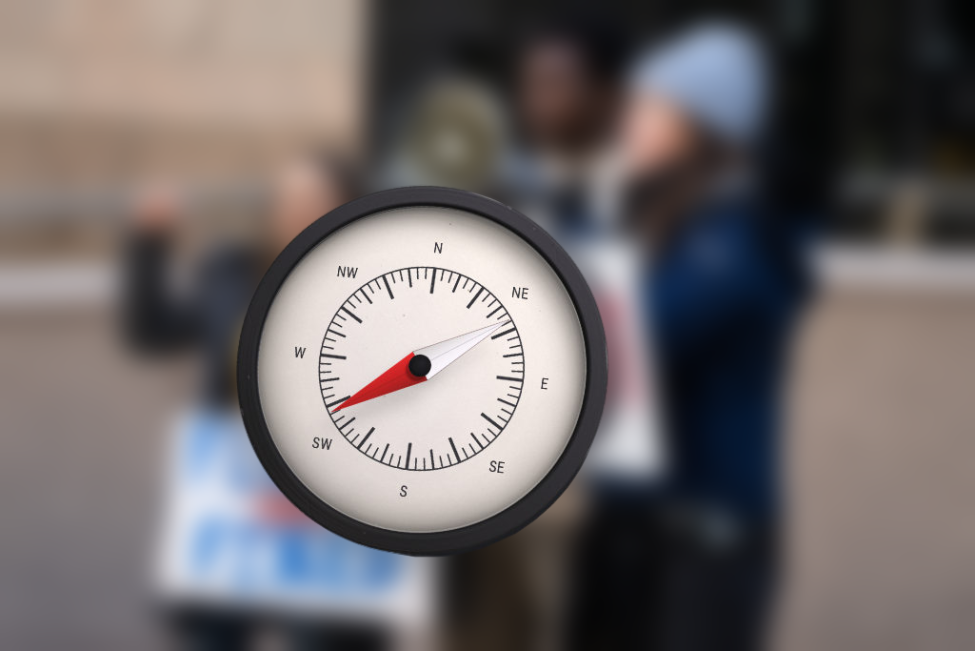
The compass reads 235 °
